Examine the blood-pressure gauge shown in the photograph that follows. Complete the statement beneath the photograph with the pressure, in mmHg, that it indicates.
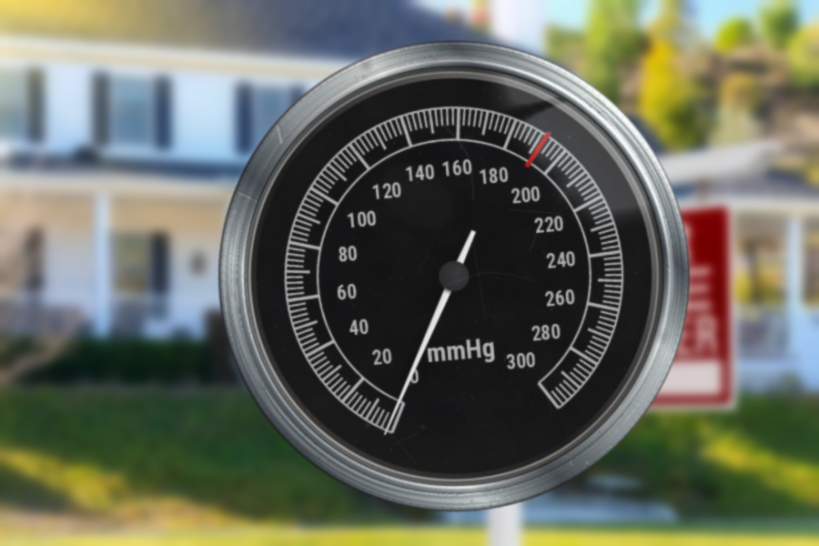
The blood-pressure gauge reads 2 mmHg
